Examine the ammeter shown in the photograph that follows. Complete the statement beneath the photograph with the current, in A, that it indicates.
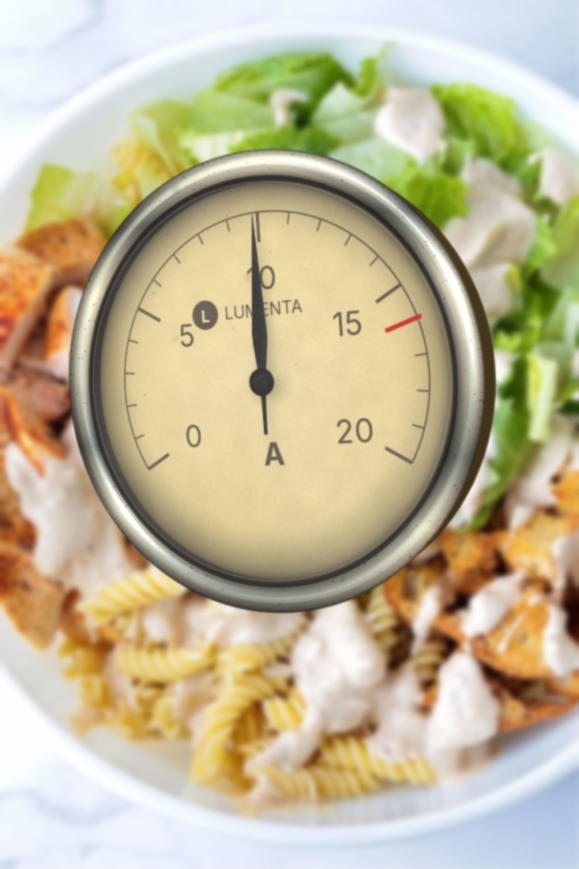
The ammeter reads 10 A
